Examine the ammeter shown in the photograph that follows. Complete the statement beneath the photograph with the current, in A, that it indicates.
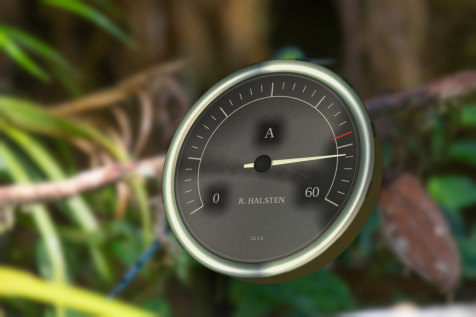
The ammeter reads 52 A
